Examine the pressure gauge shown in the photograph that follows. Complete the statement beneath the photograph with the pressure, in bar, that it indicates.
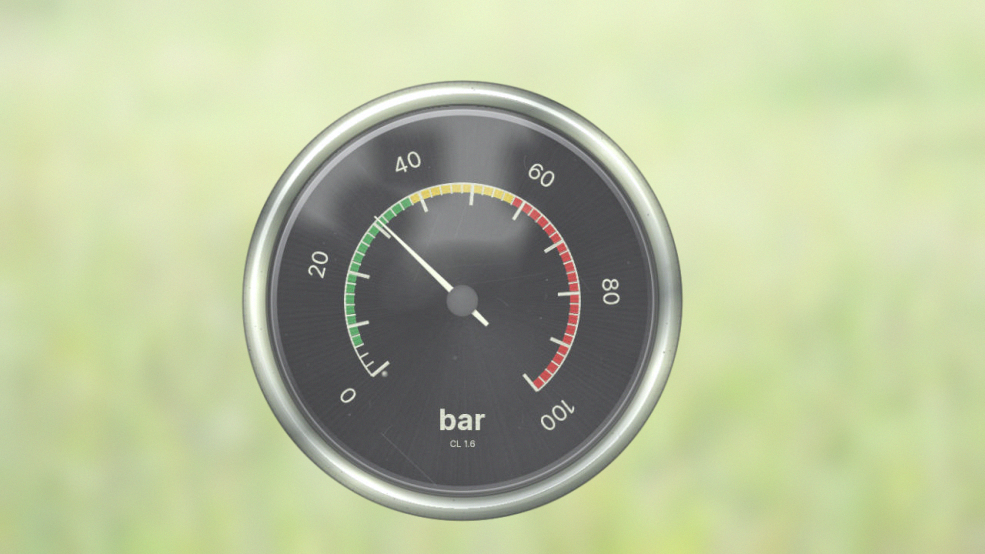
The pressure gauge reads 31 bar
